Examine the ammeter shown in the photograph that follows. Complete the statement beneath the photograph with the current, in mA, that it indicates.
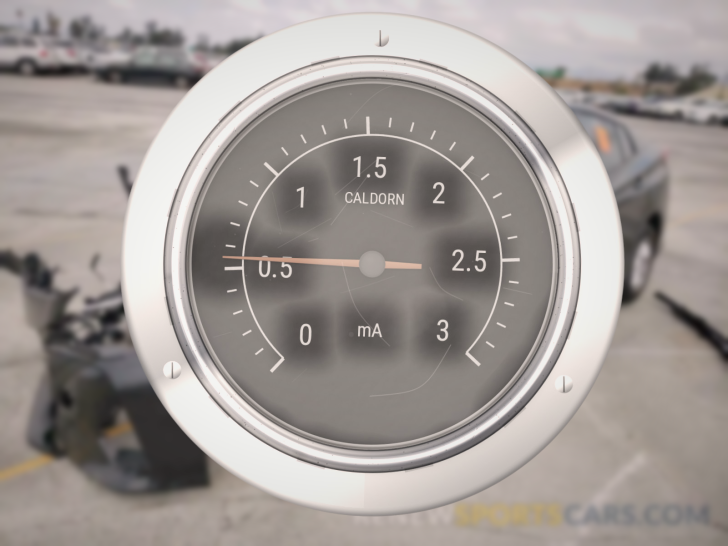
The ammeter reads 0.55 mA
